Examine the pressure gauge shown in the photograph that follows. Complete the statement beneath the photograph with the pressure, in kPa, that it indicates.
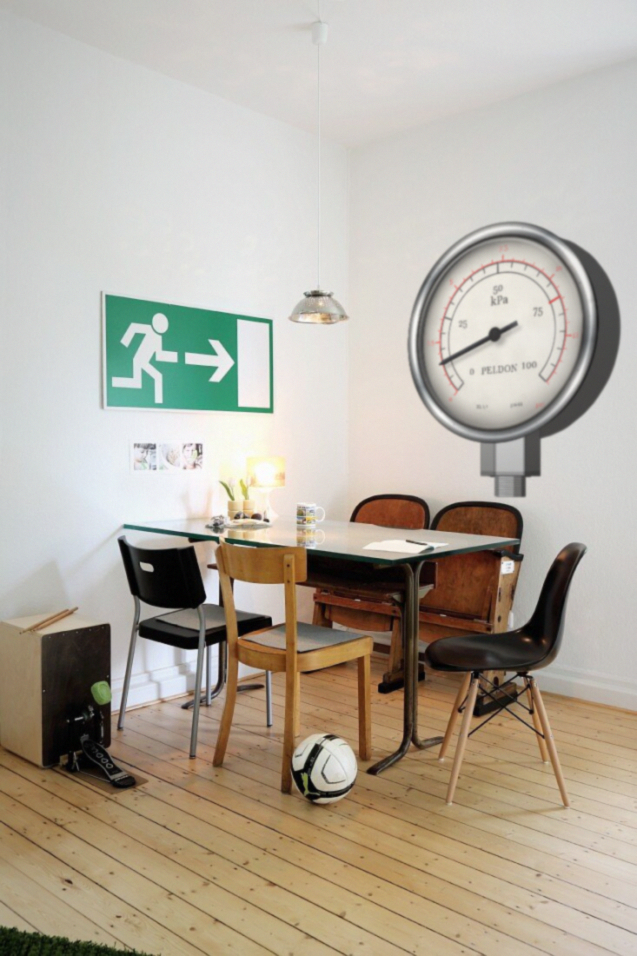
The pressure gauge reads 10 kPa
